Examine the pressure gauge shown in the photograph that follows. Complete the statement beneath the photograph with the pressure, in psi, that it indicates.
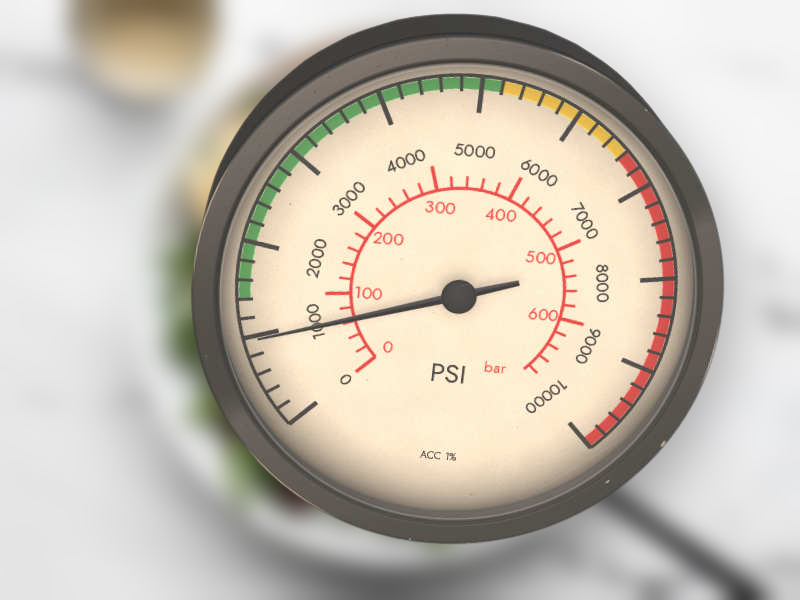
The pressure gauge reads 1000 psi
